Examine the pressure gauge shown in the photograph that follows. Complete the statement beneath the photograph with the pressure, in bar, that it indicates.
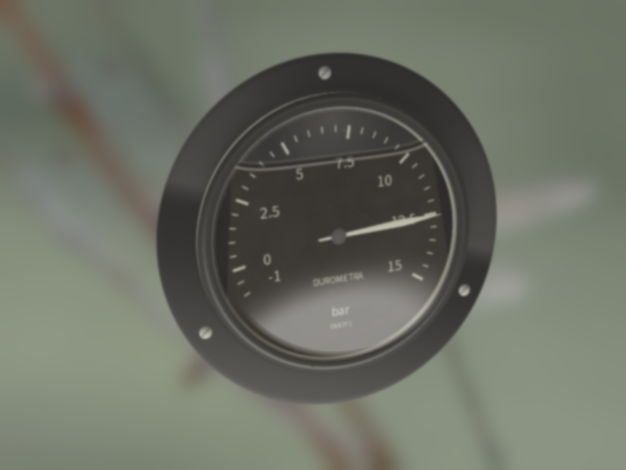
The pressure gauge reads 12.5 bar
